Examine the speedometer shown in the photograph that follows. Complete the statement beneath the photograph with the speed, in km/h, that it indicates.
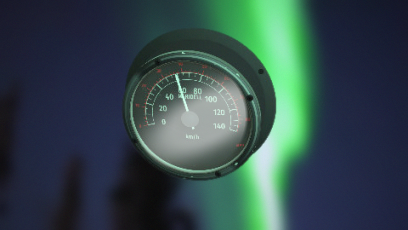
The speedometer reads 60 km/h
